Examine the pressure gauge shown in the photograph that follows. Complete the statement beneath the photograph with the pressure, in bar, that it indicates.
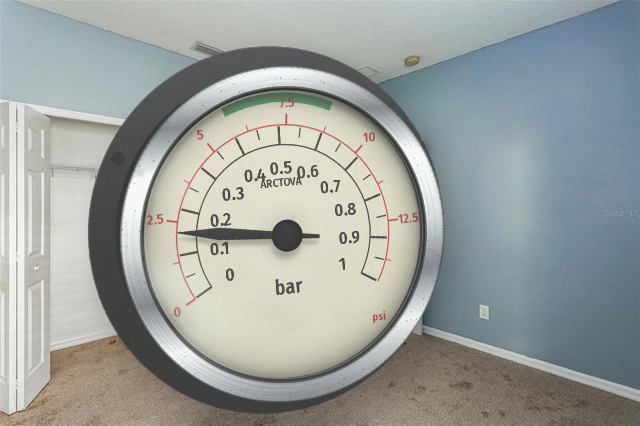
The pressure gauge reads 0.15 bar
